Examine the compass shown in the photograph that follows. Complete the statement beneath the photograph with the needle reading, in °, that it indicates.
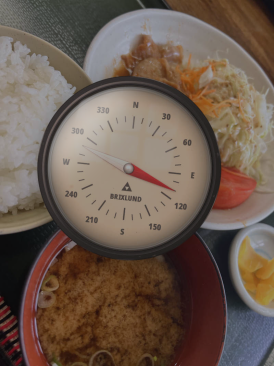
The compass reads 110 °
